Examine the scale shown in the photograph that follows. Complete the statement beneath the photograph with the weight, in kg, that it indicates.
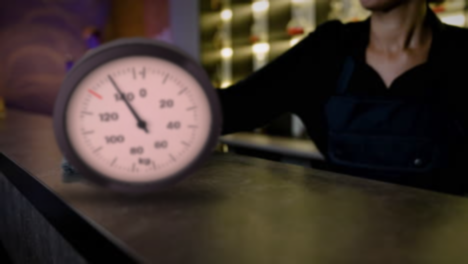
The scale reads 140 kg
